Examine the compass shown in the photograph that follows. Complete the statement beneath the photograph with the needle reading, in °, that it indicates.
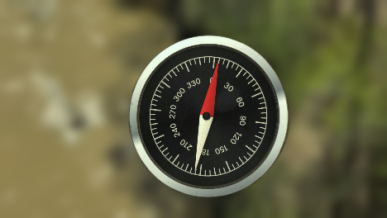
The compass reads 5 °
